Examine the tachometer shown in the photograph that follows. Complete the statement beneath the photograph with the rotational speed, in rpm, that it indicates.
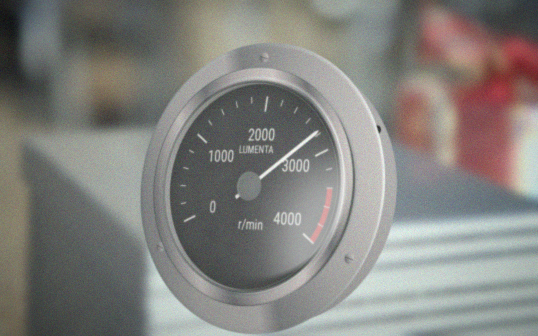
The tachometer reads 2800 rpm
